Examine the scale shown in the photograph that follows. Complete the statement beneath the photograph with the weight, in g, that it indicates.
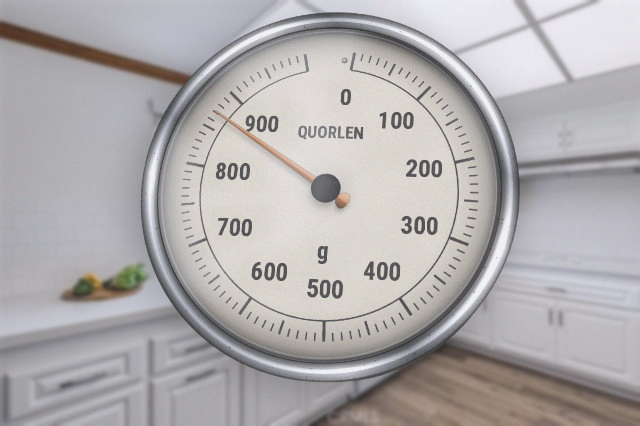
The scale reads 870 g
